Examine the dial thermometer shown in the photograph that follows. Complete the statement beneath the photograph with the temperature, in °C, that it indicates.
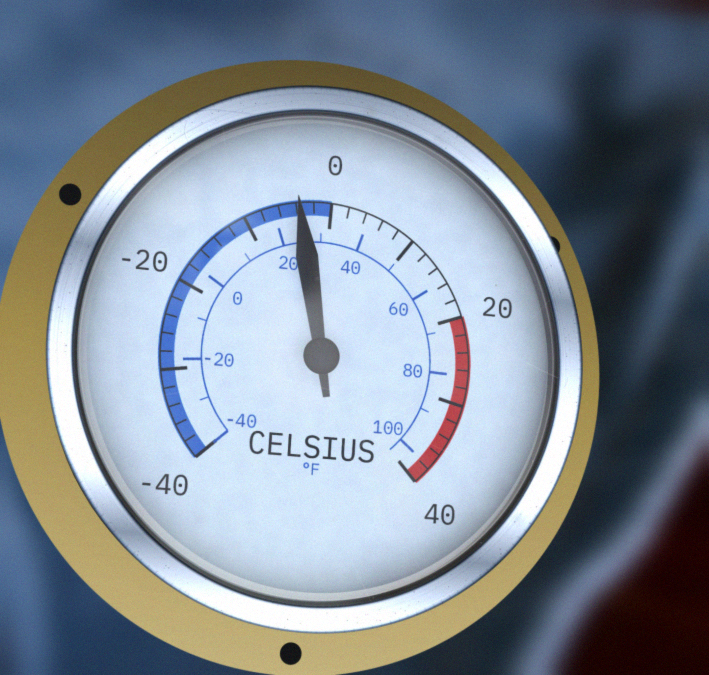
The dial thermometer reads -4 °C
